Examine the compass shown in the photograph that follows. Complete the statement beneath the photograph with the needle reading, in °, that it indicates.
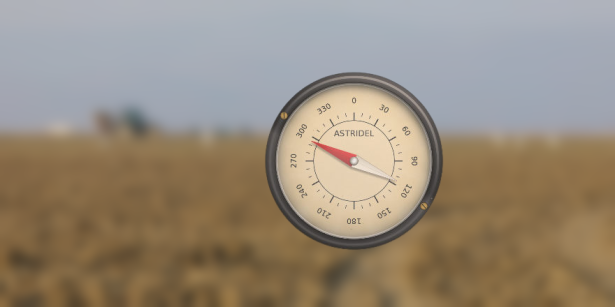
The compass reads 295 °
